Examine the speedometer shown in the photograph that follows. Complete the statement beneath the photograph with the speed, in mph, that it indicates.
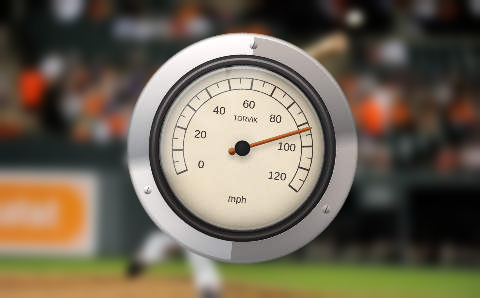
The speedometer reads 92.5 mph
